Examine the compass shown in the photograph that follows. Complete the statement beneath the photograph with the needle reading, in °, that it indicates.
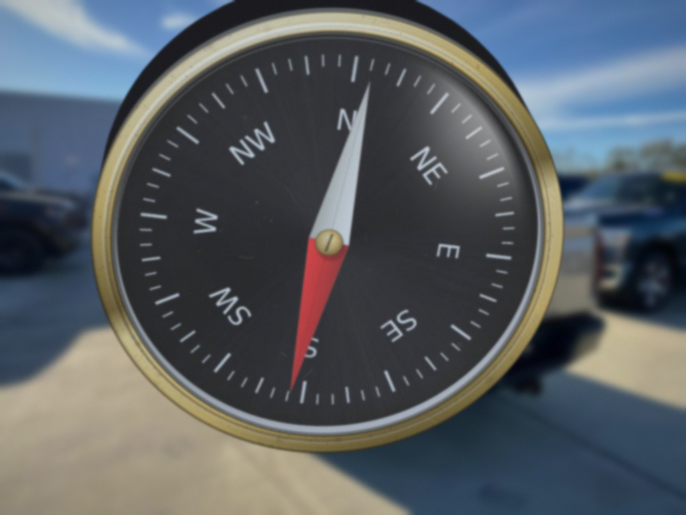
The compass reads 185 °
